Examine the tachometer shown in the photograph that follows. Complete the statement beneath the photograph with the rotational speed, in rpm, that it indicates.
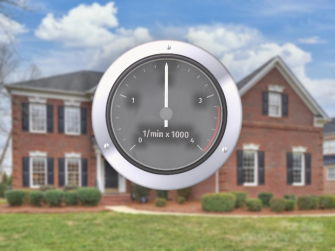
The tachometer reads 2000 rpm
